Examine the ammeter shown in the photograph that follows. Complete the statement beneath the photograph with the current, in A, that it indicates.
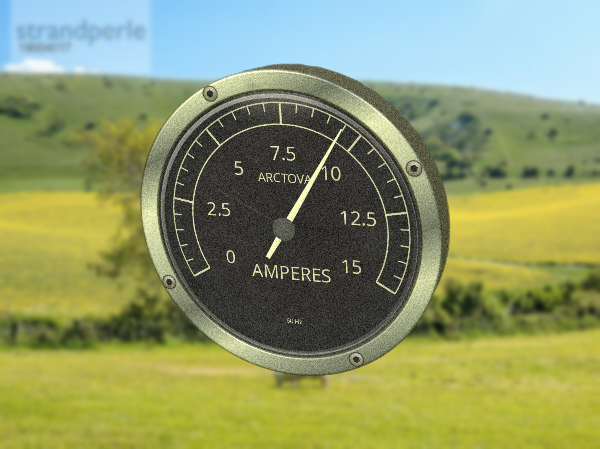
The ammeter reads 9.5 A
